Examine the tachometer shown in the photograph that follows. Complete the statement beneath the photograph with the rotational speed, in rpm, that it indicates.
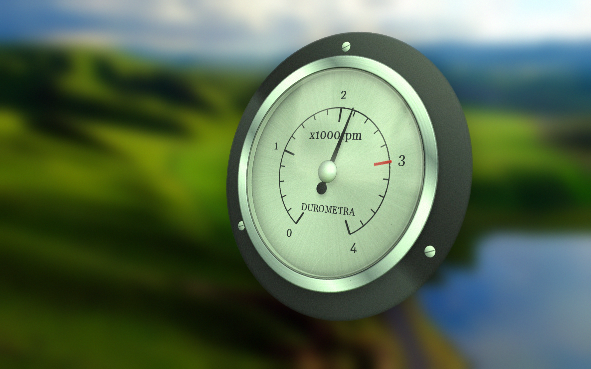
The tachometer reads 2200 rpm
